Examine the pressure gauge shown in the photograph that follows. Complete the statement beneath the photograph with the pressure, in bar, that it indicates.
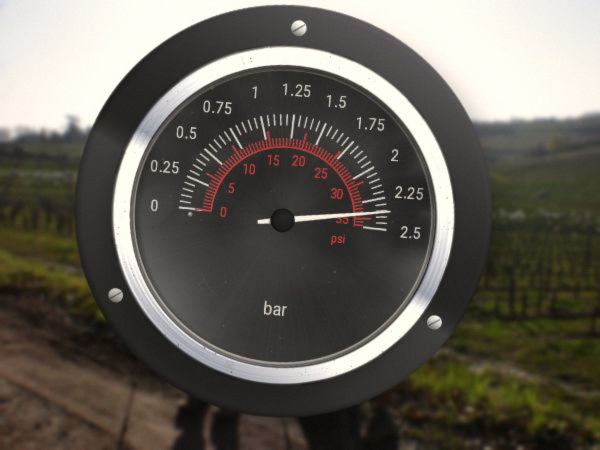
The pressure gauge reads 2.35 bar
